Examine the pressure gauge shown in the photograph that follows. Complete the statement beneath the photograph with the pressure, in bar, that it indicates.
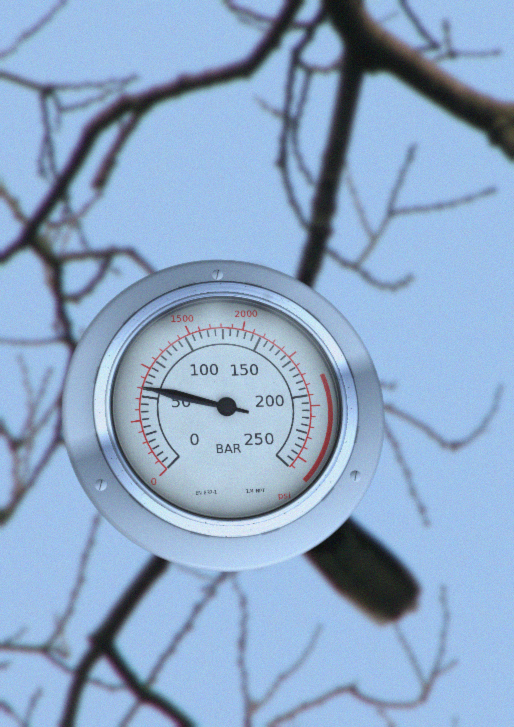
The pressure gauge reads 55 bar
